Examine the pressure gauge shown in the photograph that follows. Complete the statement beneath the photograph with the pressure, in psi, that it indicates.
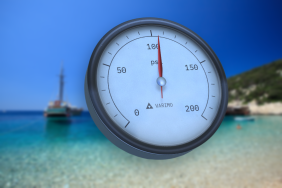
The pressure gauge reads 105 psi
